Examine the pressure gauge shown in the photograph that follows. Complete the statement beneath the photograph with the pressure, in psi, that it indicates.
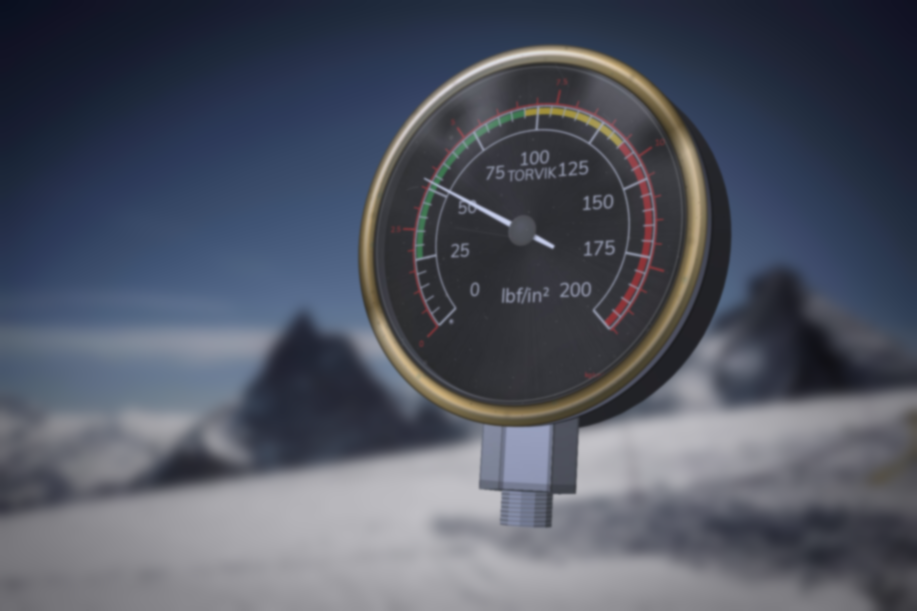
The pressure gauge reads 52.5 psi
